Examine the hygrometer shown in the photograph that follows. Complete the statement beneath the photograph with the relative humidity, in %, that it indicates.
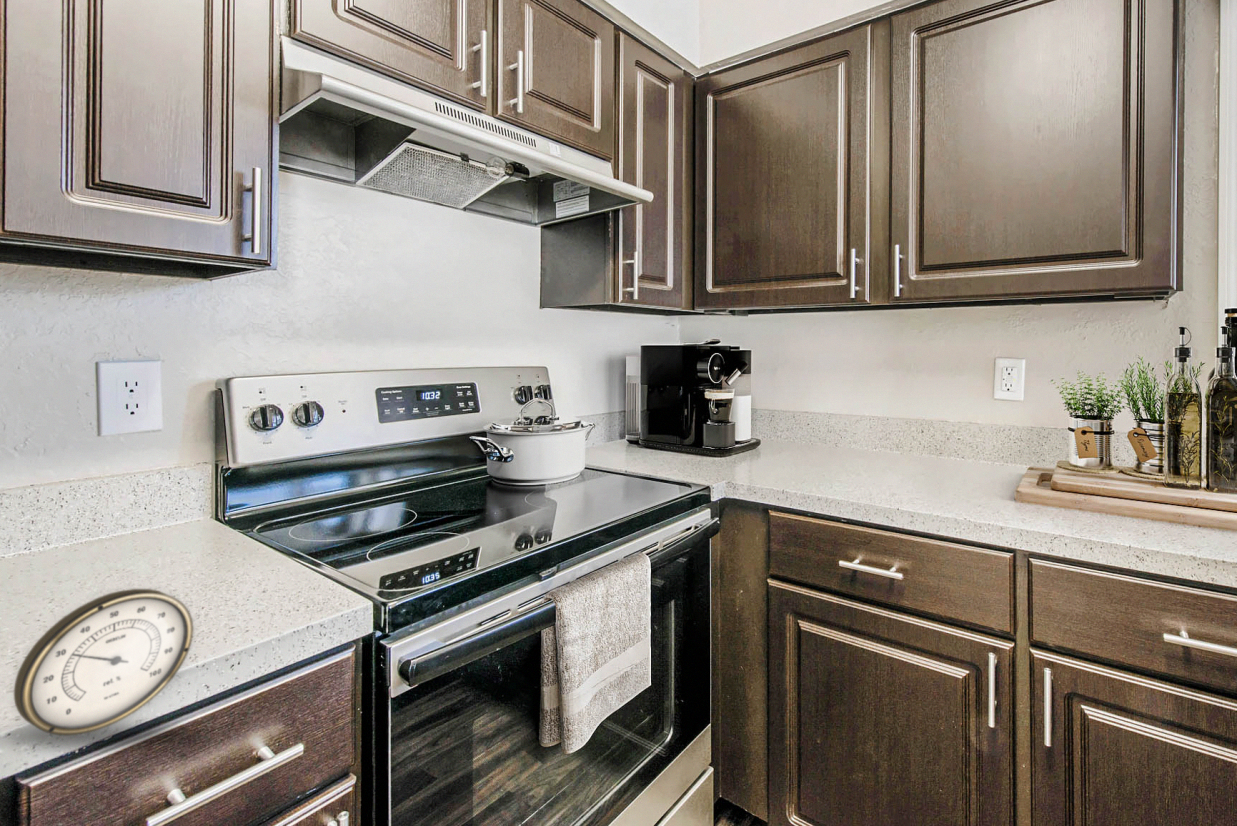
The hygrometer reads 30 %
